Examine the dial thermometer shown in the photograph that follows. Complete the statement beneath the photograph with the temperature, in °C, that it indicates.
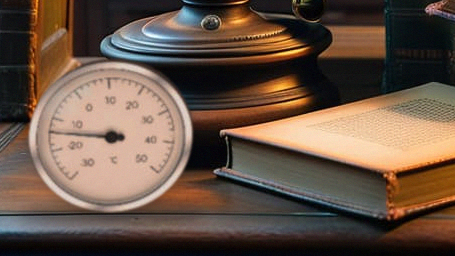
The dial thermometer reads -14 °C
